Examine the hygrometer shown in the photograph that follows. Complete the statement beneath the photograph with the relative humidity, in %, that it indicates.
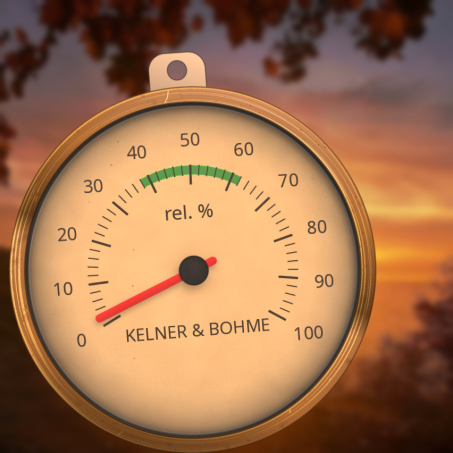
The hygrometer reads 2 %
